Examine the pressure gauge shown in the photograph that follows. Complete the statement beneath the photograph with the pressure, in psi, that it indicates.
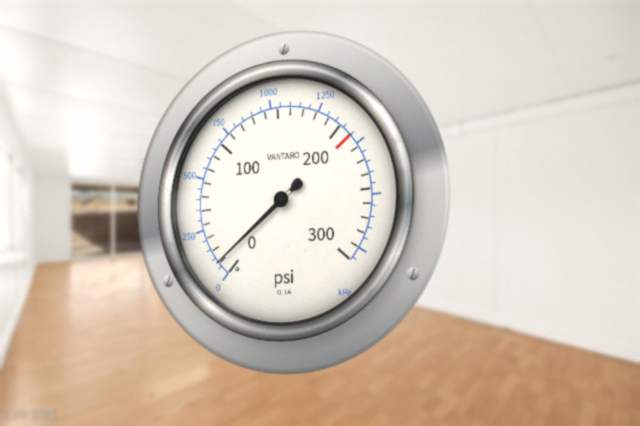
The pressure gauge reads 10 psi
